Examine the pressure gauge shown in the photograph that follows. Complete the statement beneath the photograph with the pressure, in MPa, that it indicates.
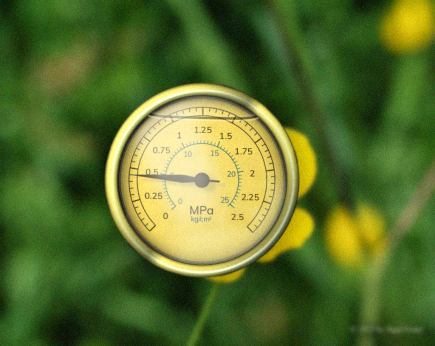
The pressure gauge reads 0.45 MPa
